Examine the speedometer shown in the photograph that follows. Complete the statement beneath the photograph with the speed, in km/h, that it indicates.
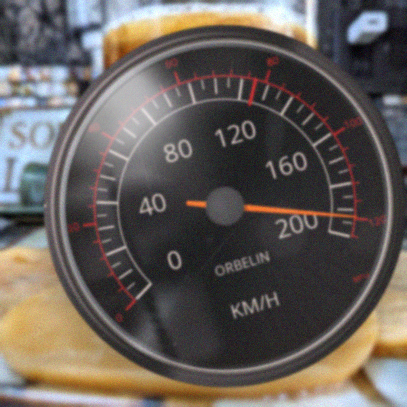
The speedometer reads 192.5 km/h
